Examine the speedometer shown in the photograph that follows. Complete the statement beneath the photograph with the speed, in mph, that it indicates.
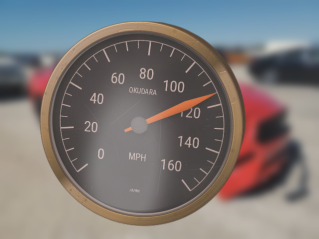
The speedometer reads 115 mph
